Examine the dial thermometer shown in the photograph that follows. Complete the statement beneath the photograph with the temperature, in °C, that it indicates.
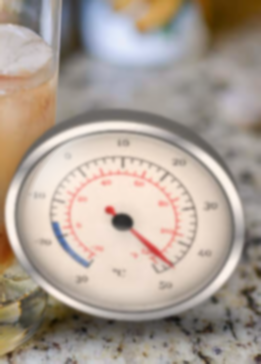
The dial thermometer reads 46 °C
